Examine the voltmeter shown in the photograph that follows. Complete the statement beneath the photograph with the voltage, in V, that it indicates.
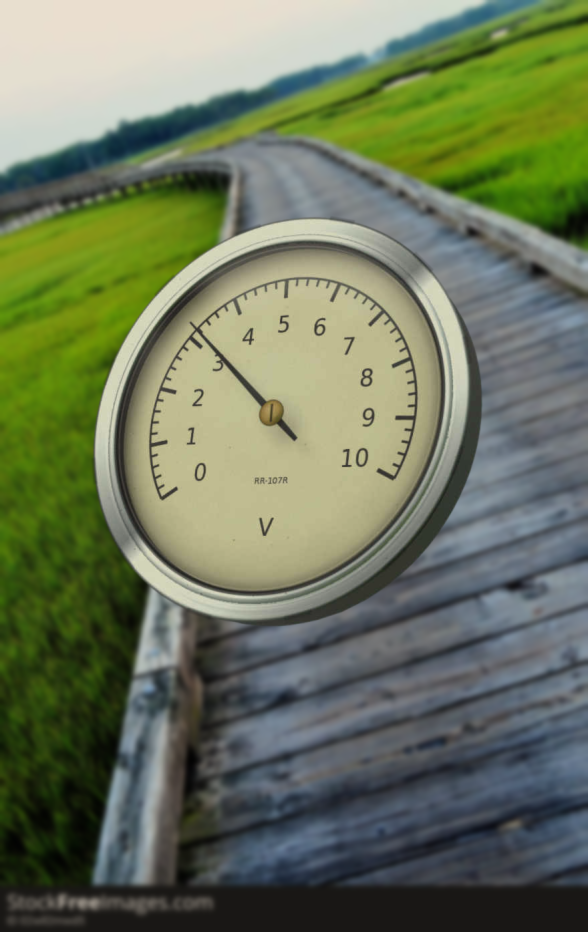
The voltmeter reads 3.2 V
